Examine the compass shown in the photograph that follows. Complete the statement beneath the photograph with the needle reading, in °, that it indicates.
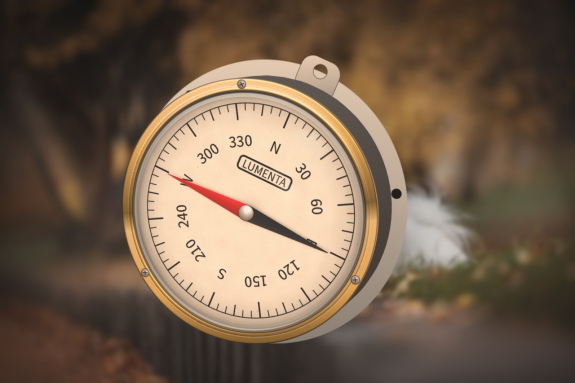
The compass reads 270 °
